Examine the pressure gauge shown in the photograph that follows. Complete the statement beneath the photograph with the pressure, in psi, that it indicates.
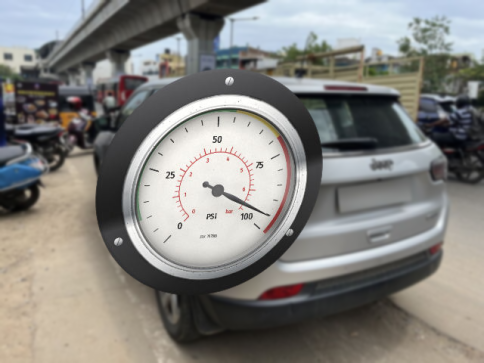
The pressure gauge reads 95 psi
